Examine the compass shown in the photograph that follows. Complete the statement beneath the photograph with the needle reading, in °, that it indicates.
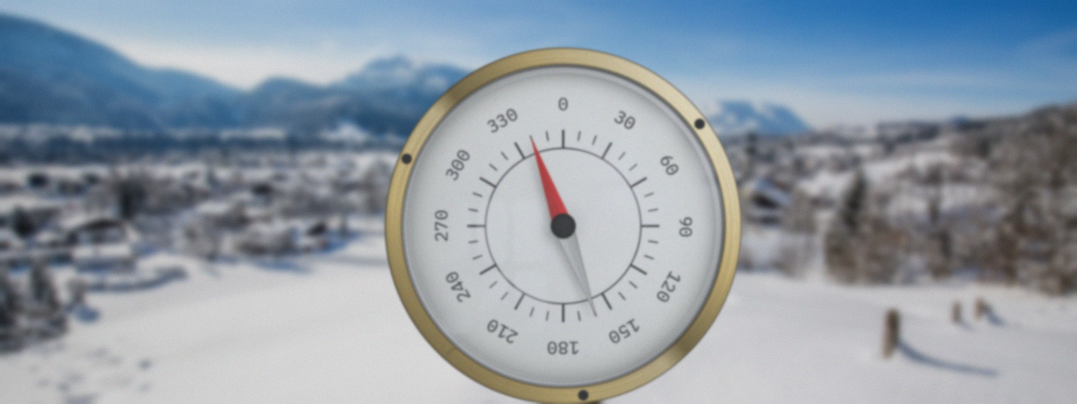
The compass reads 340 °
